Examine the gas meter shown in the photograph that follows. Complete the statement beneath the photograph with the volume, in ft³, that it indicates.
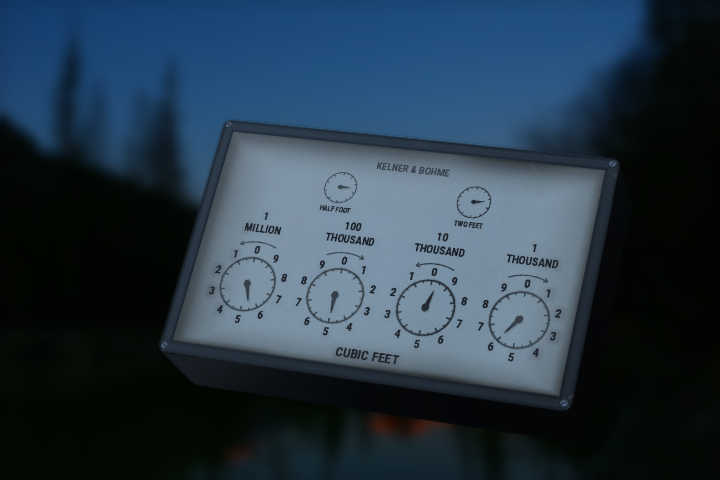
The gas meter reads 549600 ft³
